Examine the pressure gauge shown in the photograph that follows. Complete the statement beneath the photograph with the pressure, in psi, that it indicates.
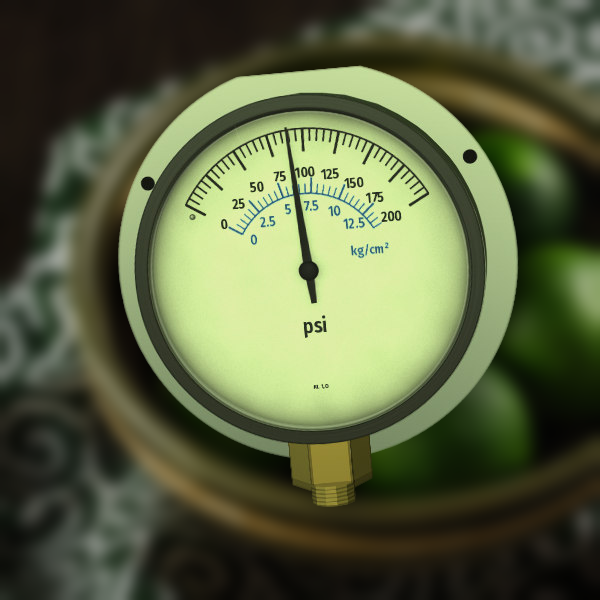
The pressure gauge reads 90 psi
